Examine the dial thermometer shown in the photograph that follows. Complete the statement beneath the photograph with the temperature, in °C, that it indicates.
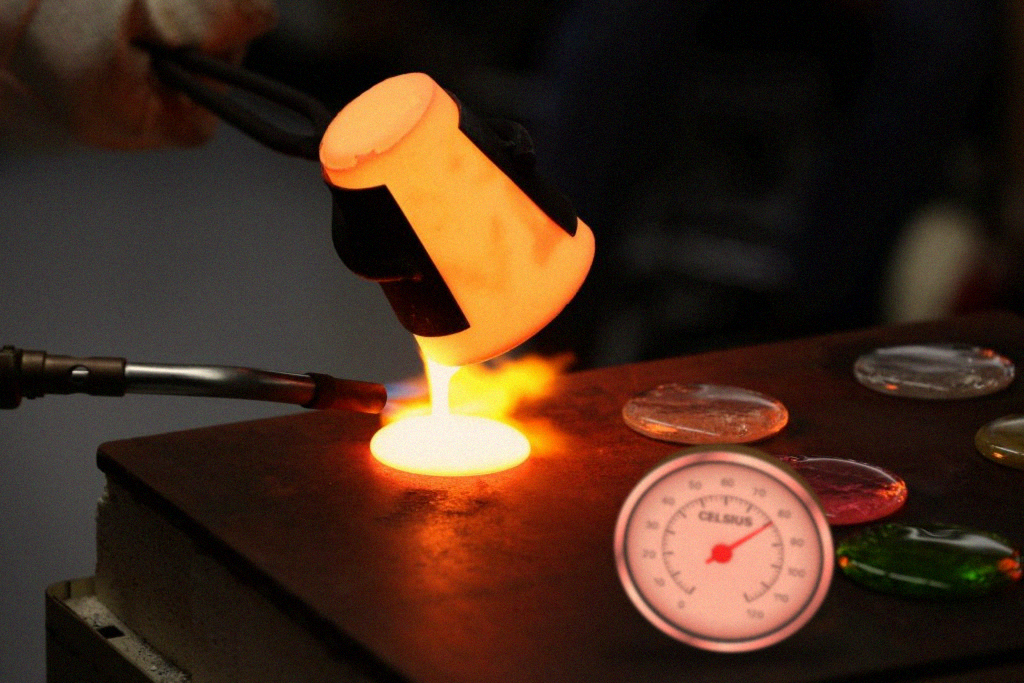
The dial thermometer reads 80 °C
